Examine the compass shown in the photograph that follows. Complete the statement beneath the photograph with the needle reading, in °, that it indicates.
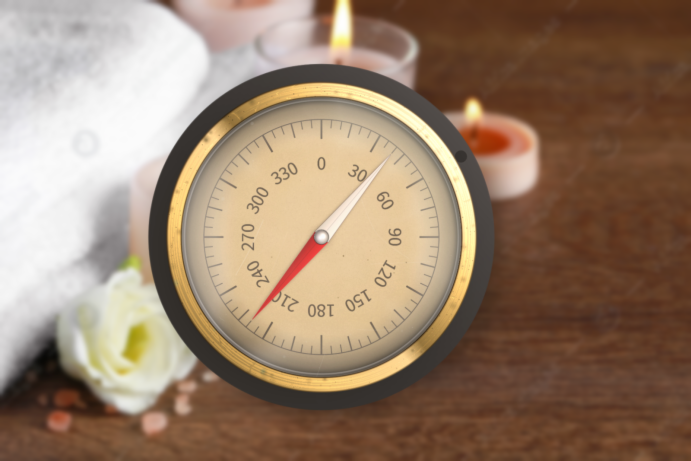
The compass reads 220 °
